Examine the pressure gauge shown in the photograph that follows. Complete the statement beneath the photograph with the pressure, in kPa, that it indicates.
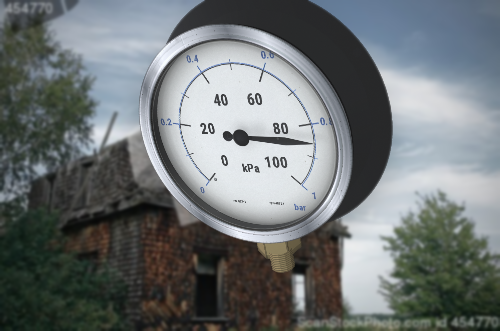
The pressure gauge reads 85 kPa
